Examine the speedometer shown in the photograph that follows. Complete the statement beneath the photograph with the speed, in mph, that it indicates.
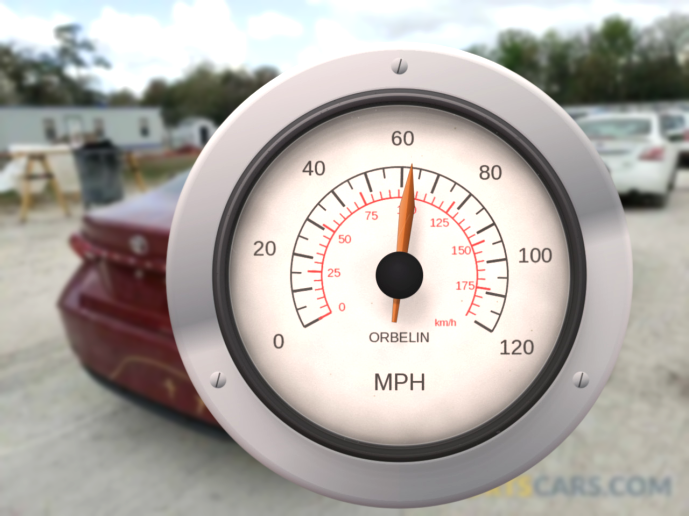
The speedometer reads 62.5 mph
